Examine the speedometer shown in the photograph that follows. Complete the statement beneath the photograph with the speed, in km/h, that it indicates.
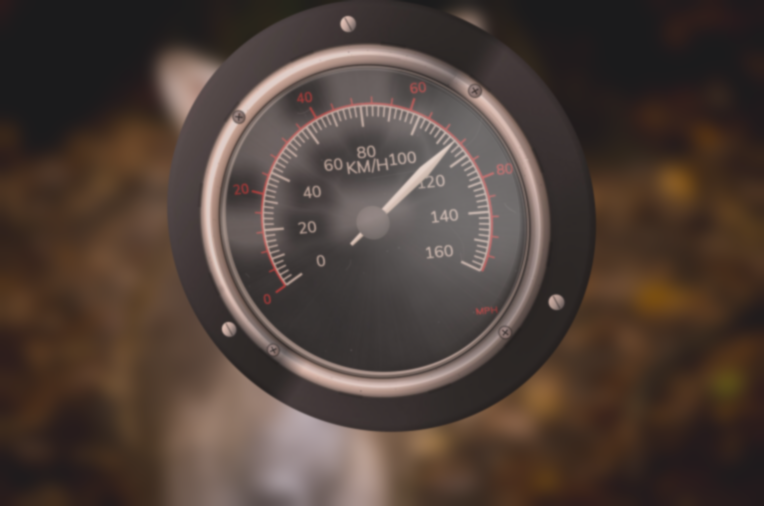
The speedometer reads 114 km/h
